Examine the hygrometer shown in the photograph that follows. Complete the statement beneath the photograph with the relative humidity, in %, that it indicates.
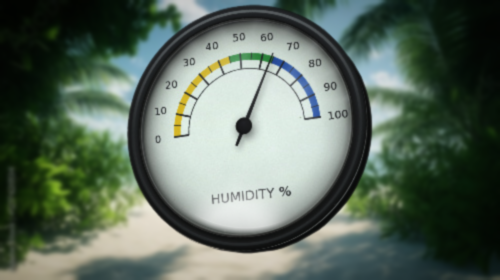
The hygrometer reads 65 %
